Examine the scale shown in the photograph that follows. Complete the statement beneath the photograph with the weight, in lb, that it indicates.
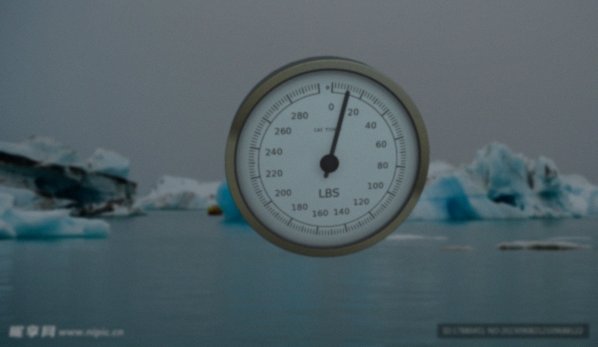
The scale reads 10 lb
